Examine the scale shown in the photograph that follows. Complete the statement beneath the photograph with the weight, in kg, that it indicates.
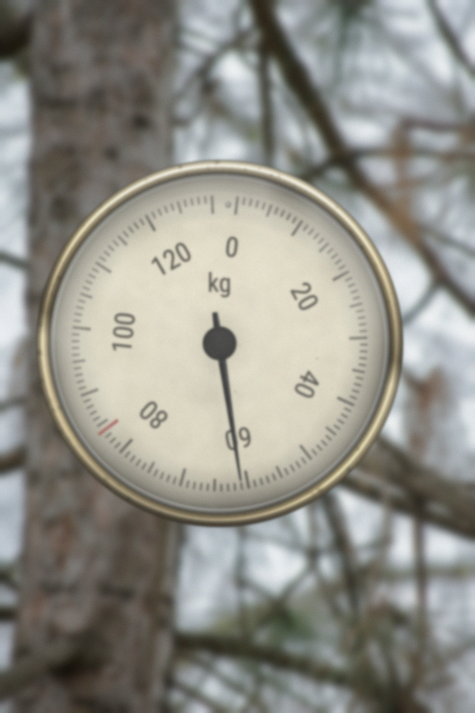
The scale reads 61 kg
